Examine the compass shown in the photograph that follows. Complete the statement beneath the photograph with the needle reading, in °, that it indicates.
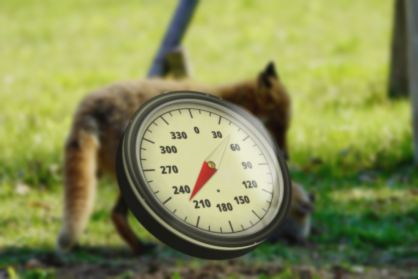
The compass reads 225 °
